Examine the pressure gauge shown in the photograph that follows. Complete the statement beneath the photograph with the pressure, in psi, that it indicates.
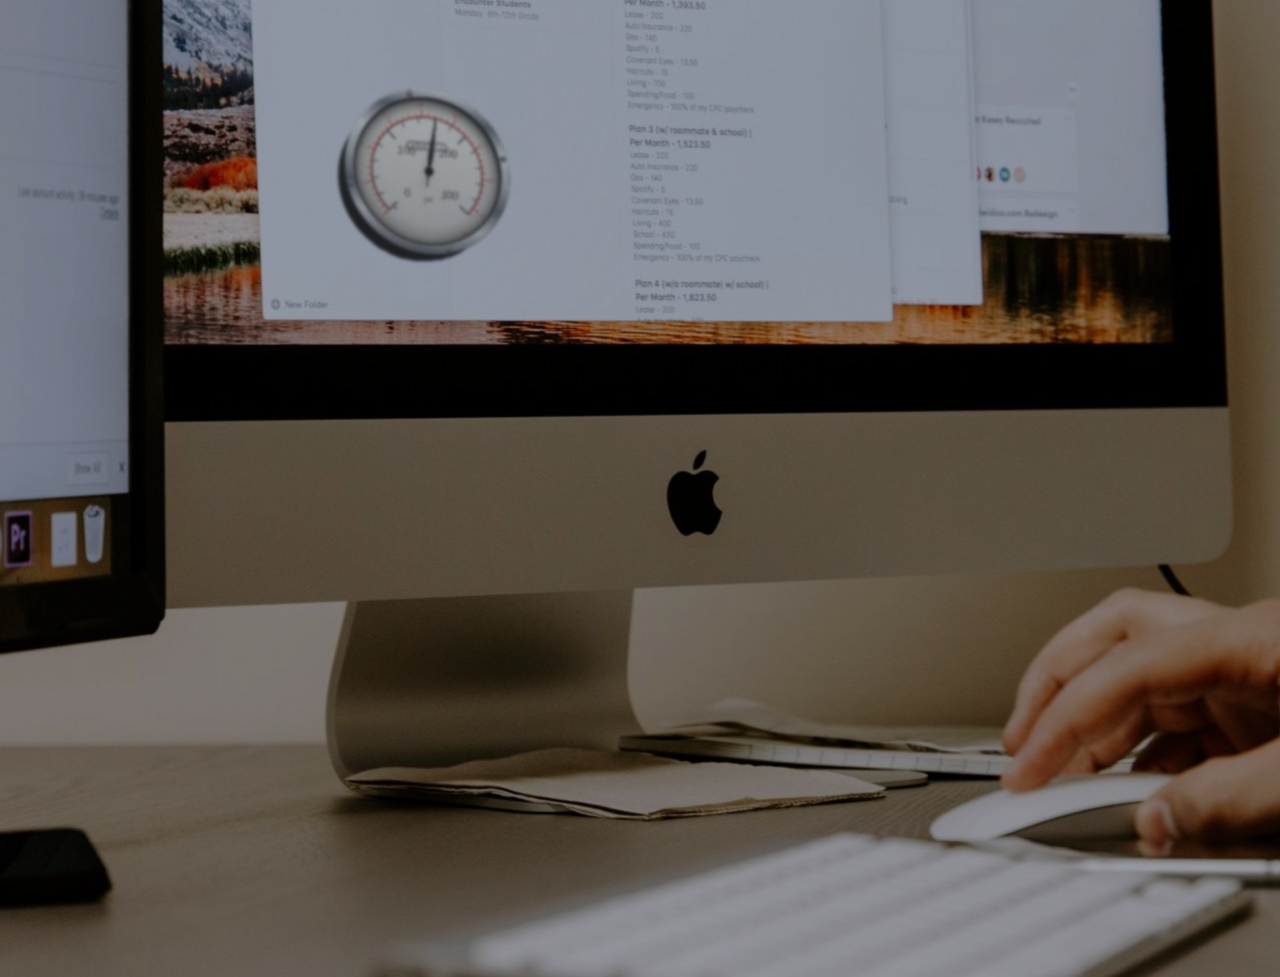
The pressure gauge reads 160 psi
